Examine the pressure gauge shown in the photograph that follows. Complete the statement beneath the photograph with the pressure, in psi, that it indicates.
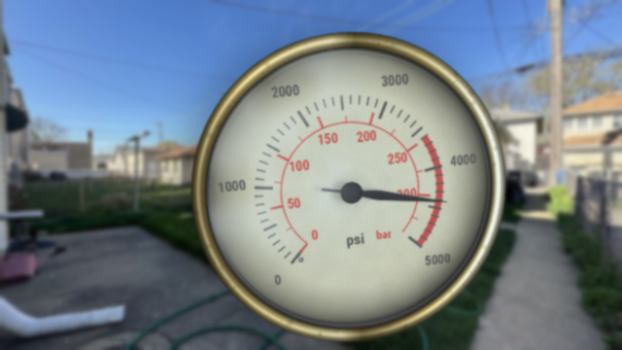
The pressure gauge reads 4400 psi
